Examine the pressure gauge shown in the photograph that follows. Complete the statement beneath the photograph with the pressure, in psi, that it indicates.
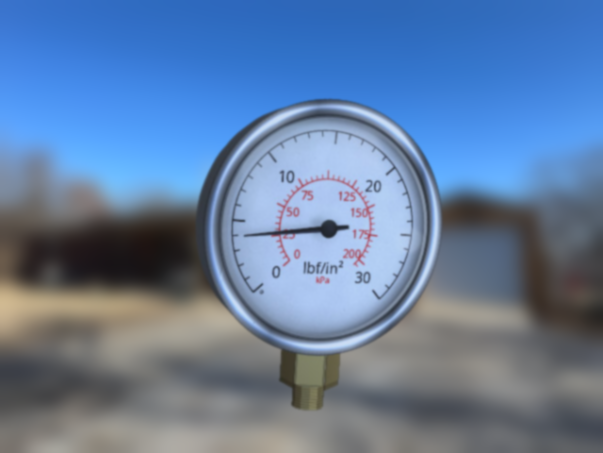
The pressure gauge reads 4 psi
